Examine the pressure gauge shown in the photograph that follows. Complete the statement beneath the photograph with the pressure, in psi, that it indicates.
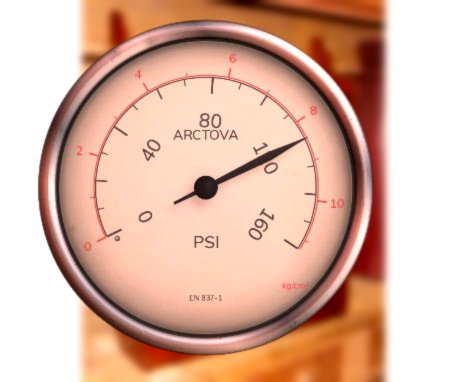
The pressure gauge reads 120 psi
